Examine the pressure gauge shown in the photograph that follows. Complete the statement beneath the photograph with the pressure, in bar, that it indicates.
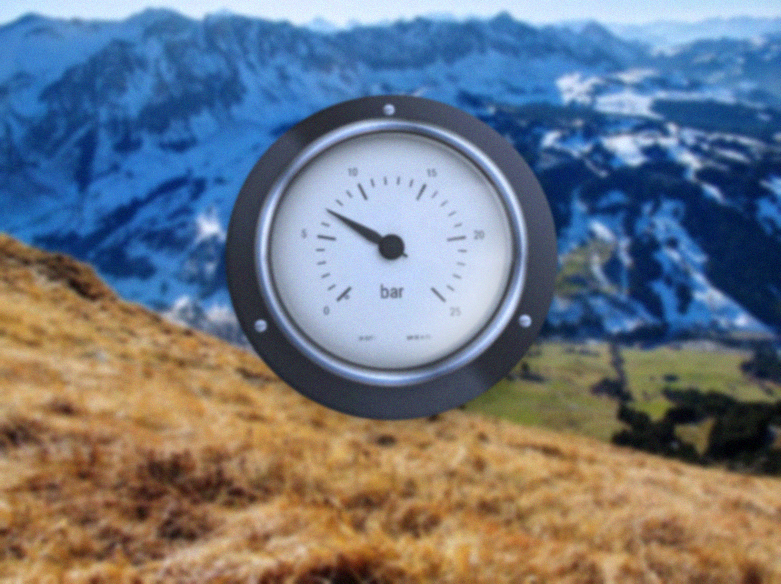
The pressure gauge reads 7 bar
